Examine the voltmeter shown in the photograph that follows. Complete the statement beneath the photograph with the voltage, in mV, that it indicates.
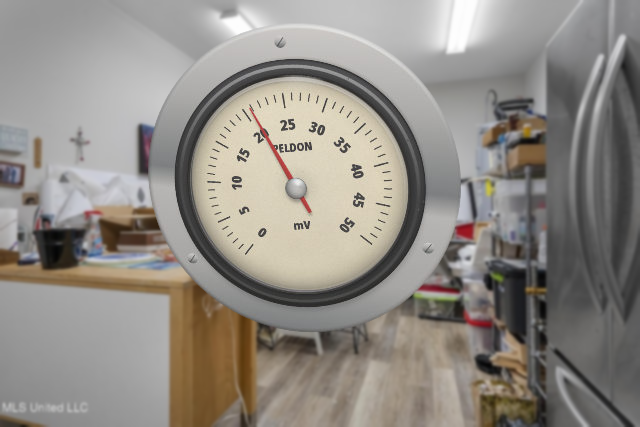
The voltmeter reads 21 mV
